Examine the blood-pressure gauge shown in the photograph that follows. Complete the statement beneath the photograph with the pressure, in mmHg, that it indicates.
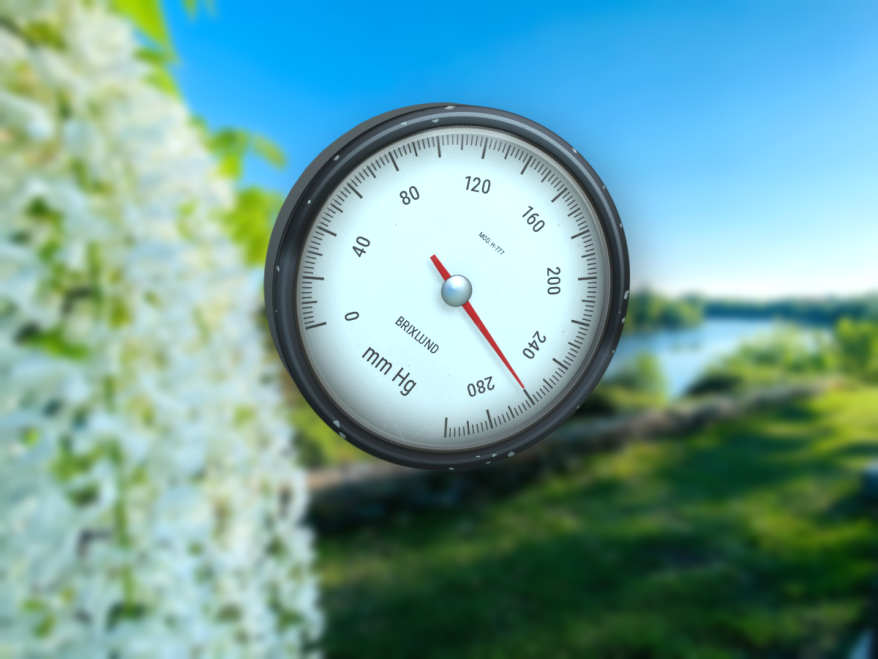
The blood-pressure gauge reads 260 mmHg
